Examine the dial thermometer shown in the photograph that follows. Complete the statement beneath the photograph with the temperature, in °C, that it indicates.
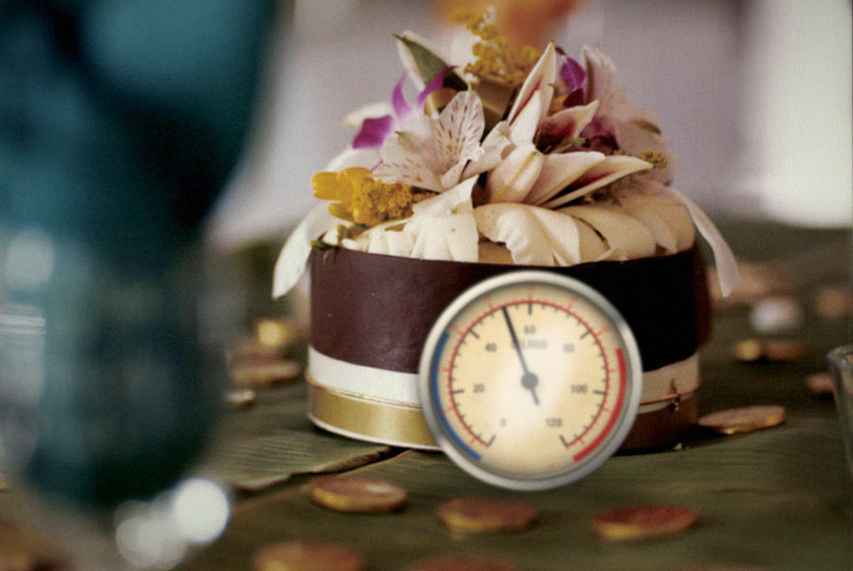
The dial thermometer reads 52 °C
